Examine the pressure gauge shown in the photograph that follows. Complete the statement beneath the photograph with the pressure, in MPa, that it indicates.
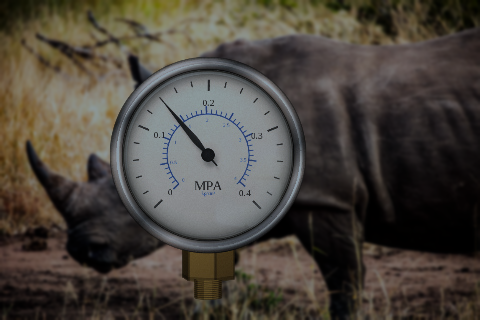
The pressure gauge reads 0.14 MPa
